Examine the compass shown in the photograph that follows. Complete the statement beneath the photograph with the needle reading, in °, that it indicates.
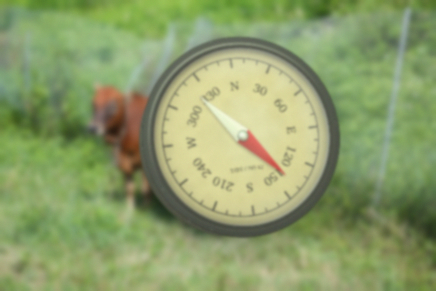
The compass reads 140 °
